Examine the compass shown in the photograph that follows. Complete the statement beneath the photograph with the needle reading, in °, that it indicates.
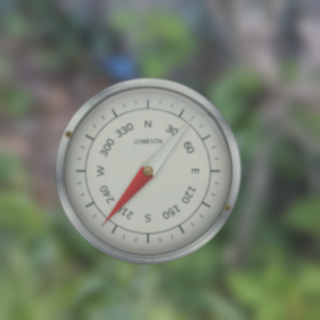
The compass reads 220 °
